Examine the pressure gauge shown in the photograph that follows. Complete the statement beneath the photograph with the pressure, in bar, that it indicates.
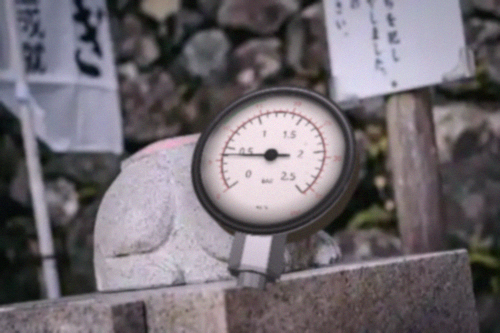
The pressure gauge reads 0.4 bar
